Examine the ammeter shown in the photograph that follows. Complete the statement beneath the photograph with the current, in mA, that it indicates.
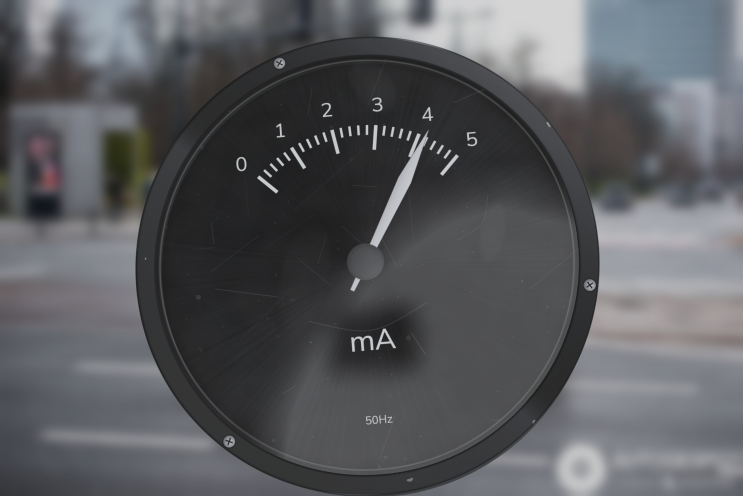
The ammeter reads 4.2 mA
